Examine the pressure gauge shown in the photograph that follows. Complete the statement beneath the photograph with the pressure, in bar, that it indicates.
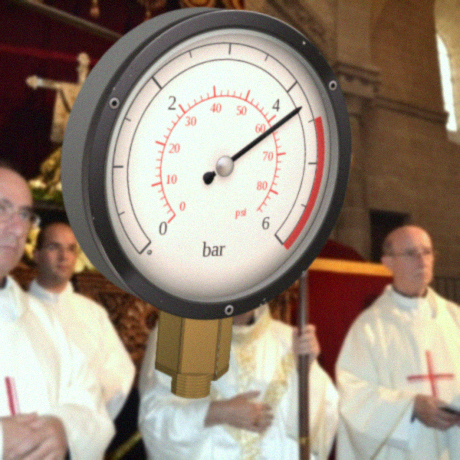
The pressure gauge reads 4.25 bar
